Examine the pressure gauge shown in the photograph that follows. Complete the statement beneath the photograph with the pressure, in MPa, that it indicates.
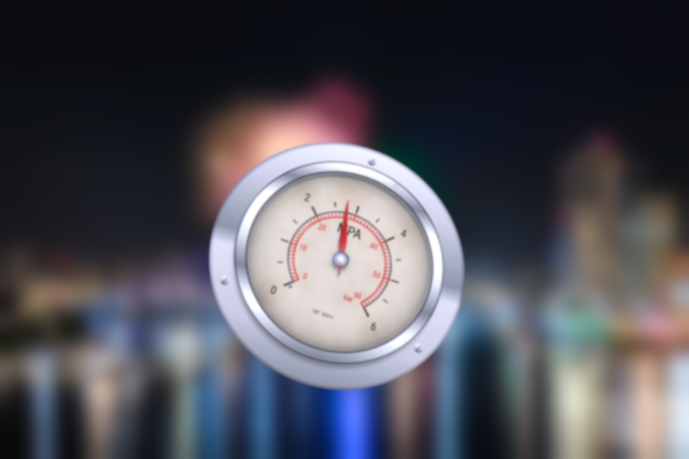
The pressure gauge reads 2.75 MPa
